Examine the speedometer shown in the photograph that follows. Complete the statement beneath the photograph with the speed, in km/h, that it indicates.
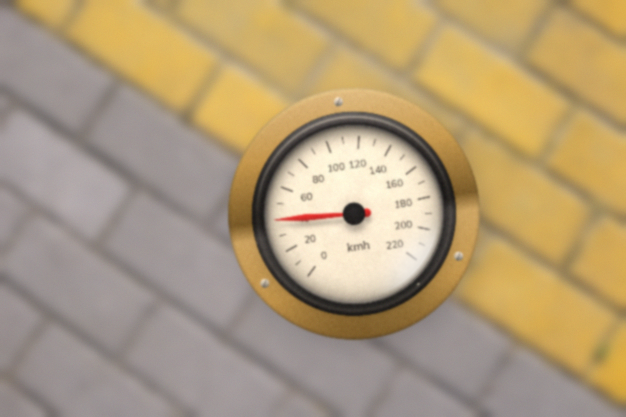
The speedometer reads 40 km/h
